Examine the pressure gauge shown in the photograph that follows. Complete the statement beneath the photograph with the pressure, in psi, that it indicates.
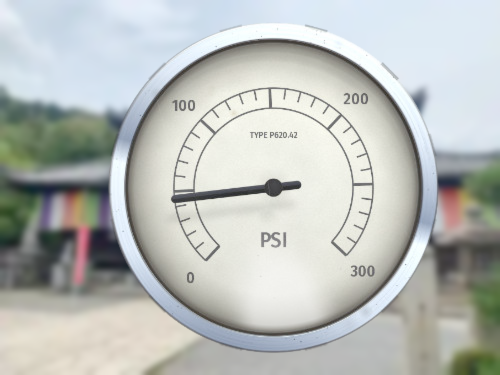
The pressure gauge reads 45 psi
